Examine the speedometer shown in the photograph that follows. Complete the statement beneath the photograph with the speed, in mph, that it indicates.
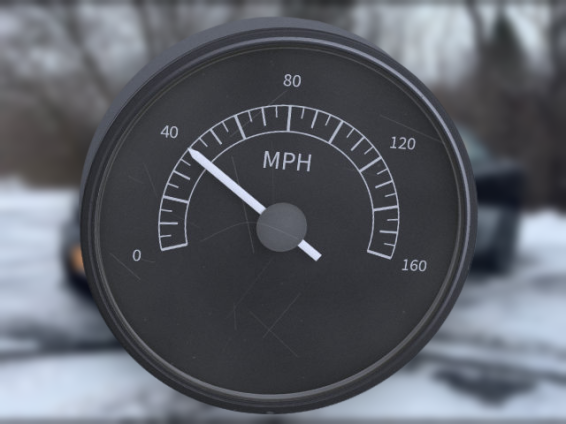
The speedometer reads 40 mph
